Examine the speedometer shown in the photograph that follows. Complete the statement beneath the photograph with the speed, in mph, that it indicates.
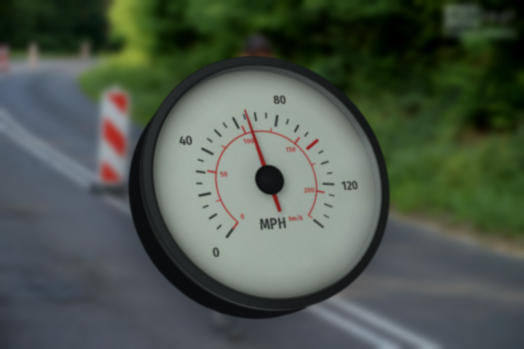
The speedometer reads 65 mph
